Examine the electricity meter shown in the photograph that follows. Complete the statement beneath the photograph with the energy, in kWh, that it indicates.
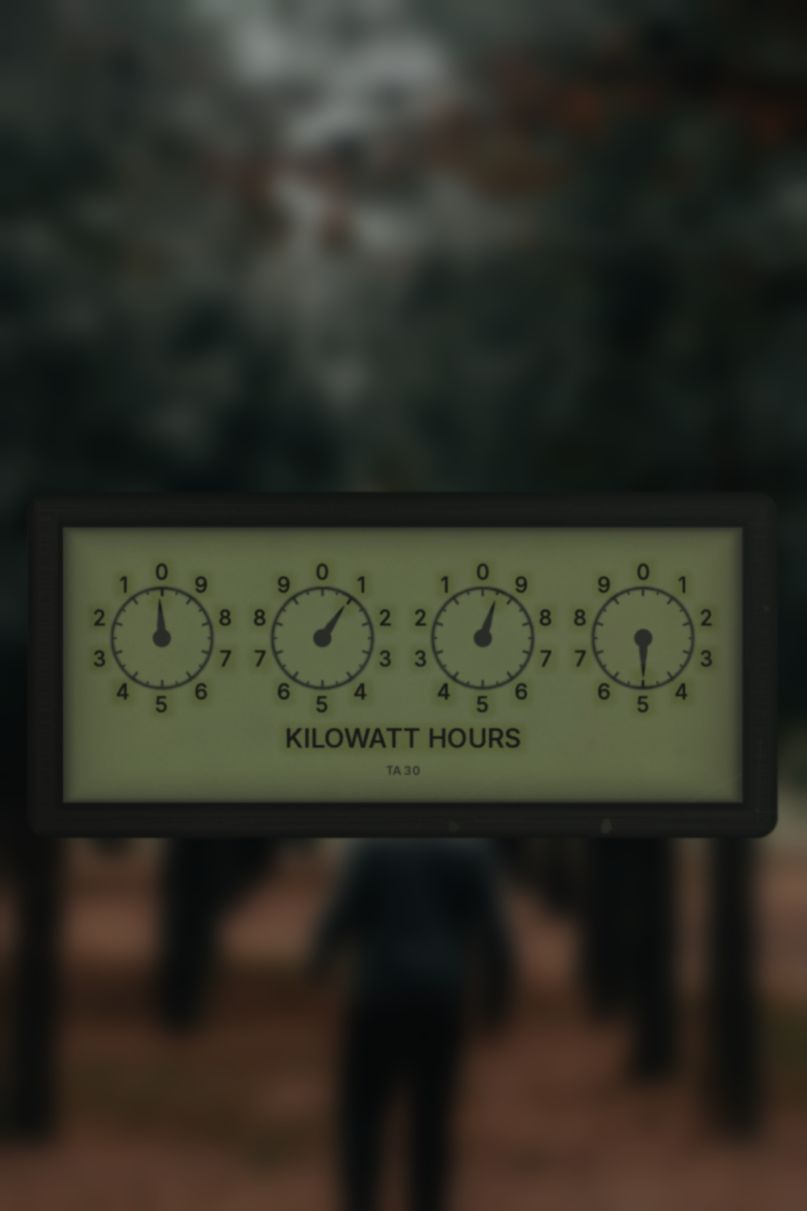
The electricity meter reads 95 kWh
